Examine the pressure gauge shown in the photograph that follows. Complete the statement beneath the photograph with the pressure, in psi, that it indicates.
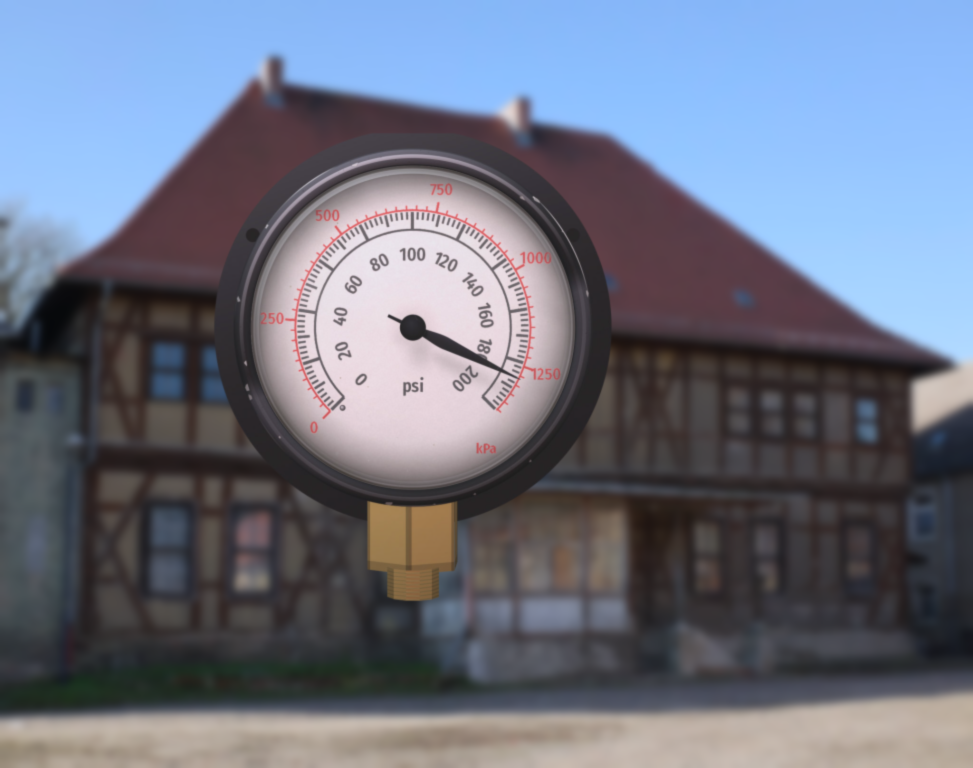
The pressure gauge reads 186 psi
